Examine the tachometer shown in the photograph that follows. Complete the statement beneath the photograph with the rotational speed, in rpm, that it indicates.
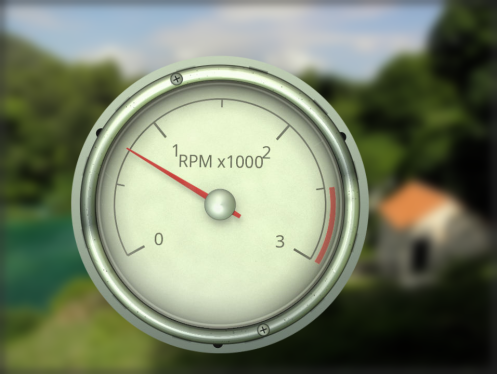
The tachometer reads 750 rpm
